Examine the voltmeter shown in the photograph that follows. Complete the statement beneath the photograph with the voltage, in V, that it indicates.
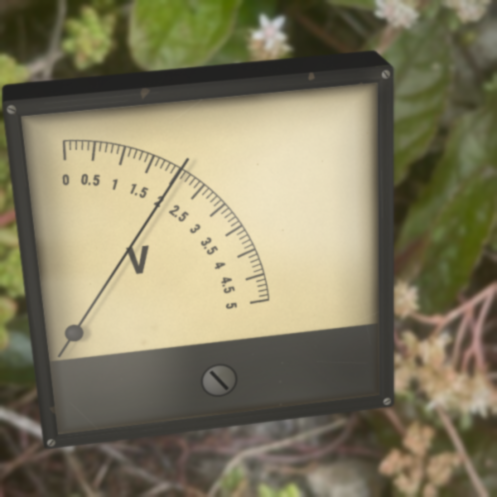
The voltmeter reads 2 V
